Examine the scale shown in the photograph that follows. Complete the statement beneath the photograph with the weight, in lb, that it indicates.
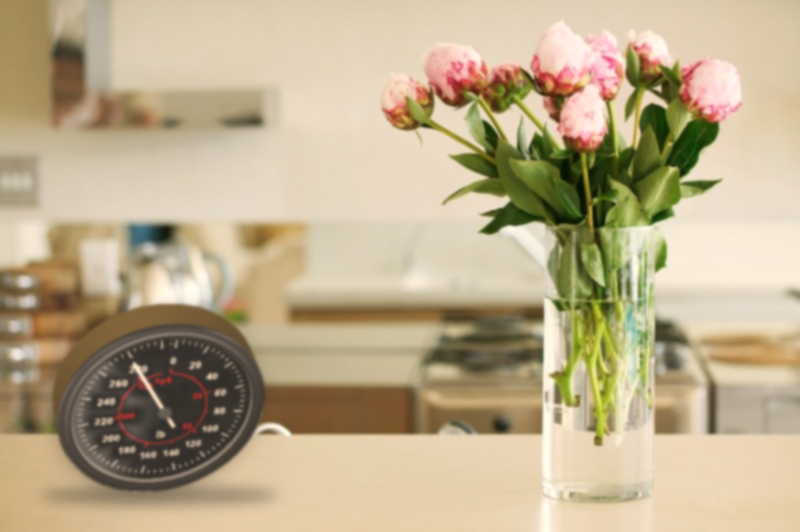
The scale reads 280 lb
